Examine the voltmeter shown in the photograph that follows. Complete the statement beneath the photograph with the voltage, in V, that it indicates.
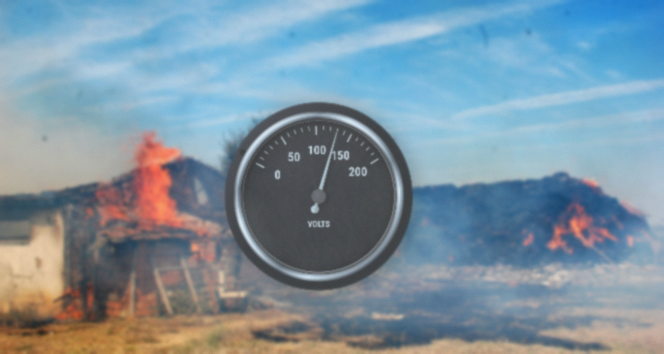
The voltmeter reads 130 V
